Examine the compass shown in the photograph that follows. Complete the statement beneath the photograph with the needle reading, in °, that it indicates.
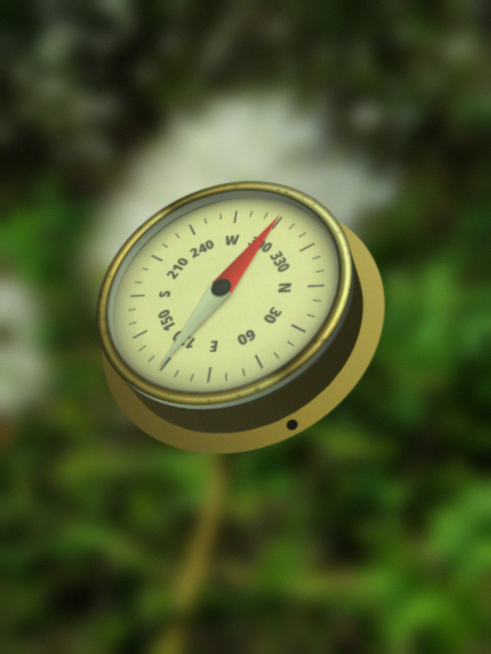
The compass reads 300 °
